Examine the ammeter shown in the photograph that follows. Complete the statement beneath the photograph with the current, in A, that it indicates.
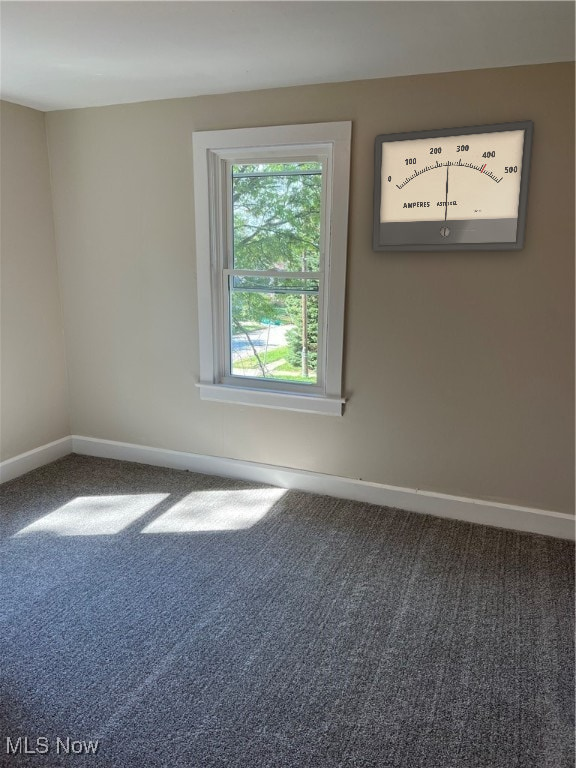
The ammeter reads 250 A
